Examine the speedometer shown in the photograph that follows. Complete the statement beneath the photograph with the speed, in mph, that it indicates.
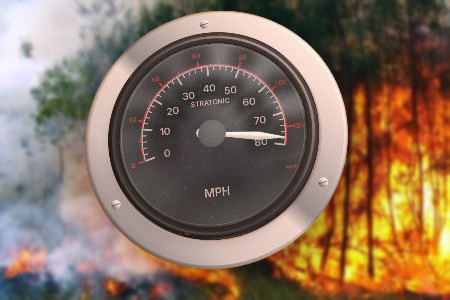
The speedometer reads 78 mph
